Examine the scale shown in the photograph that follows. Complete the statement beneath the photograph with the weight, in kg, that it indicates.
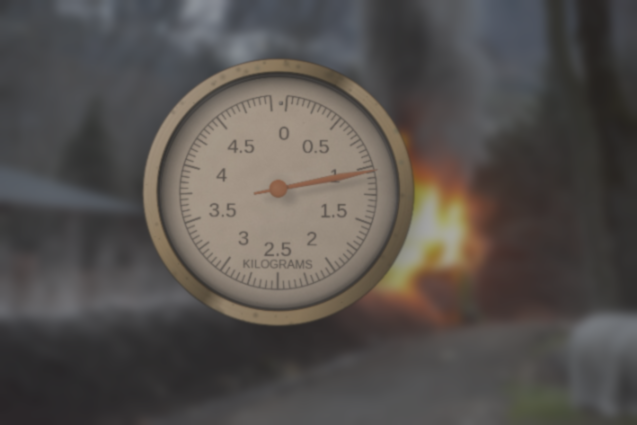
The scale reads 1.05 kg
